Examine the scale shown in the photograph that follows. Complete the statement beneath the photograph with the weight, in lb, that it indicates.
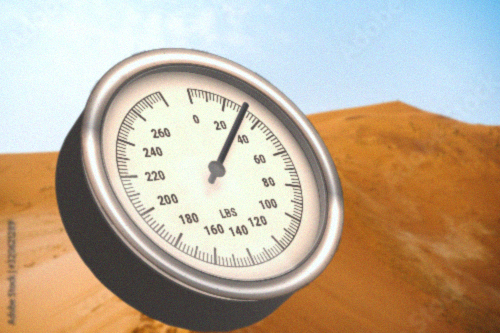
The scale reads 30 lb
